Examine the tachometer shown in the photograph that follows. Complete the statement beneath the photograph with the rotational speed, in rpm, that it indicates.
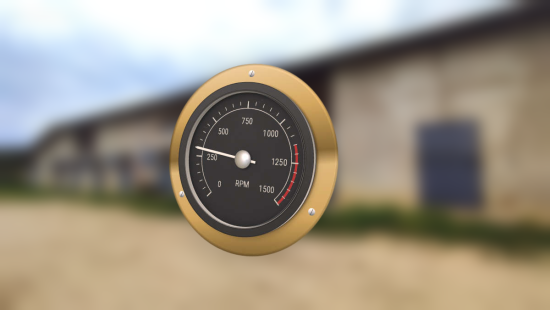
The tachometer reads 300 rpm
